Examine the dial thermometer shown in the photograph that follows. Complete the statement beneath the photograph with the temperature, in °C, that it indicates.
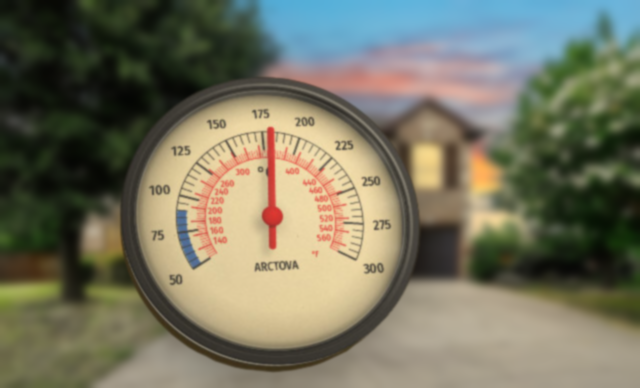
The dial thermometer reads 180 °C
